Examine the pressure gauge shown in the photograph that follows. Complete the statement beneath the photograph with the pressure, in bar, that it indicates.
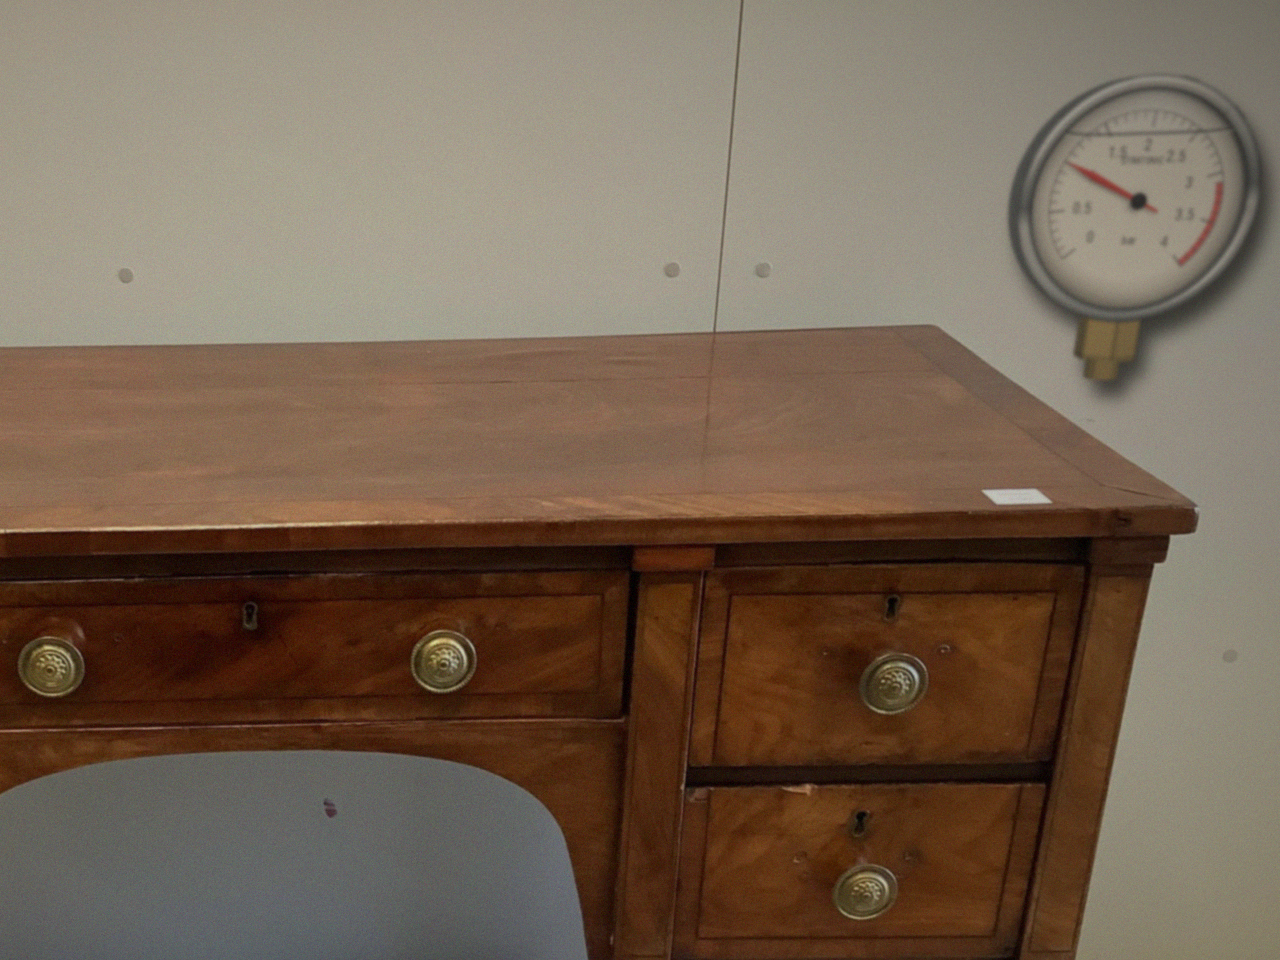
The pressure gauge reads 1 bar
